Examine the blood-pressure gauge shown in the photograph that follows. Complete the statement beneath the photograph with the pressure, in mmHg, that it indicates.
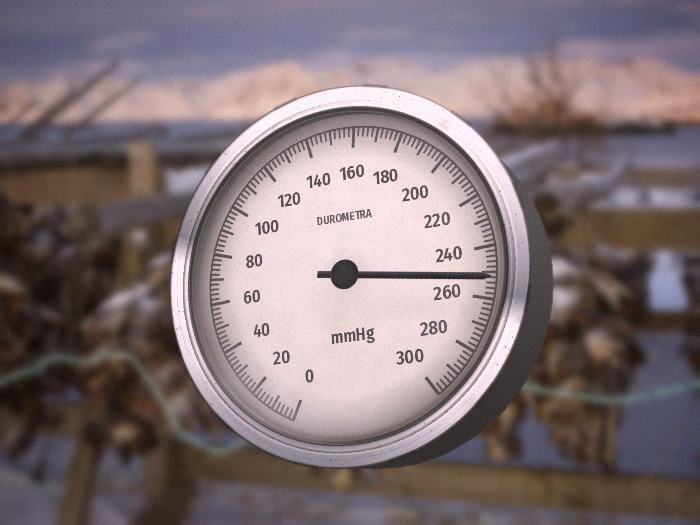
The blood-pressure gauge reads 252 mmHg
